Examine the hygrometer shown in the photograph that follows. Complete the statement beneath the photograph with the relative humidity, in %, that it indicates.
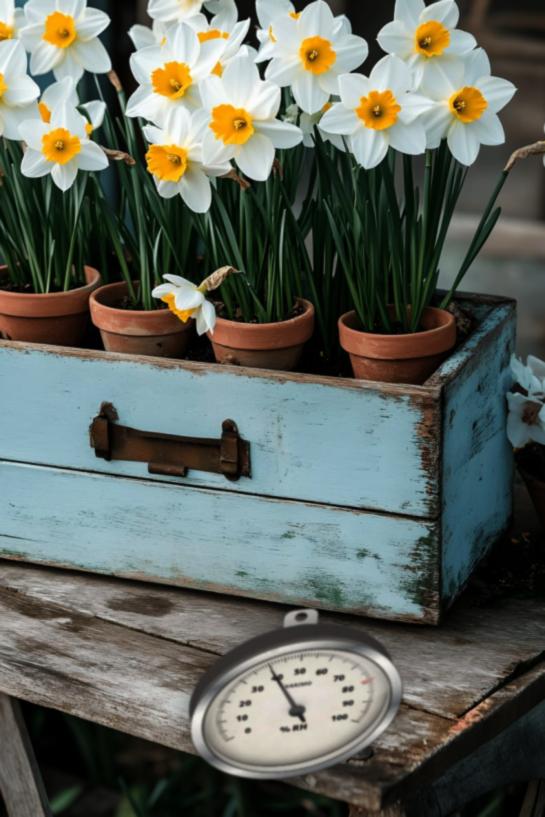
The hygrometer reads 40 %
